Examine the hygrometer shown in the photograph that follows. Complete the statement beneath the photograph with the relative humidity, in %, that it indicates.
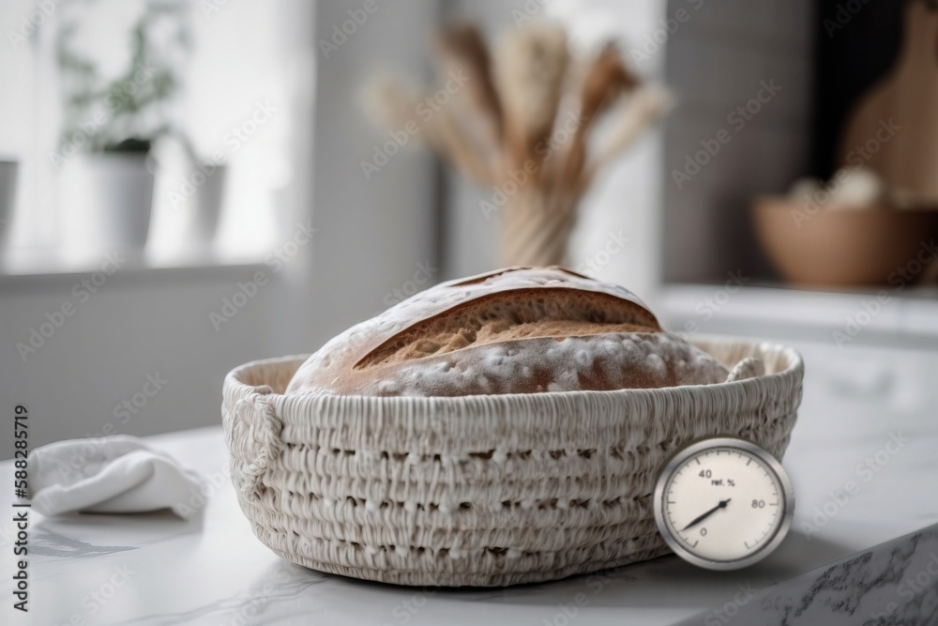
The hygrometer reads 8 %
